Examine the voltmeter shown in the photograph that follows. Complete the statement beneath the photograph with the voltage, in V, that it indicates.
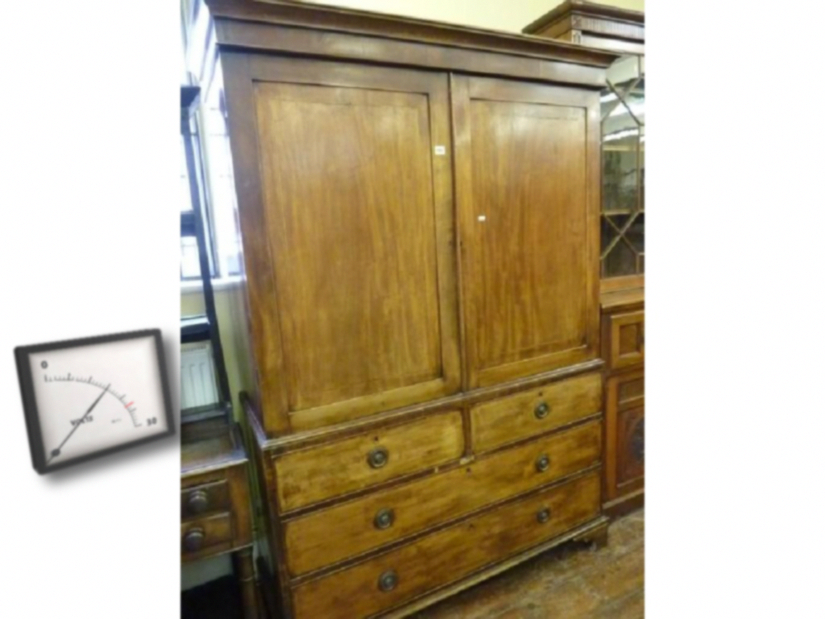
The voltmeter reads 15 V
